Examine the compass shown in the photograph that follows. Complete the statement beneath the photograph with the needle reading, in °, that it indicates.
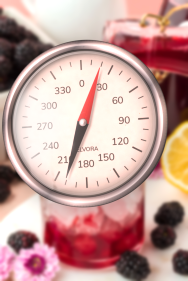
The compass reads 20 °
